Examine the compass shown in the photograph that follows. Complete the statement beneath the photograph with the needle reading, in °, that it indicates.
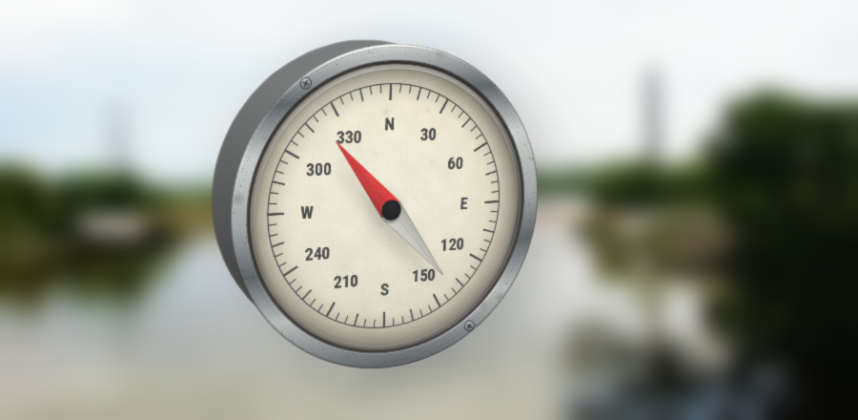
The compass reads 320 °
